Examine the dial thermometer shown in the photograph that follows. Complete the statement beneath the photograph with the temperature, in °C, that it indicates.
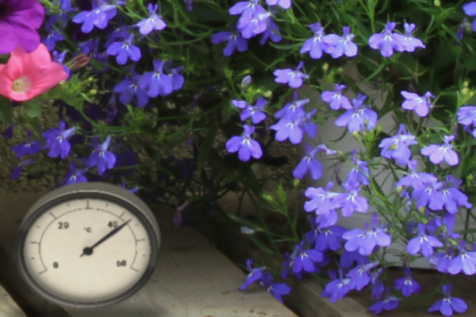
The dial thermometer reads 42.5 °C
